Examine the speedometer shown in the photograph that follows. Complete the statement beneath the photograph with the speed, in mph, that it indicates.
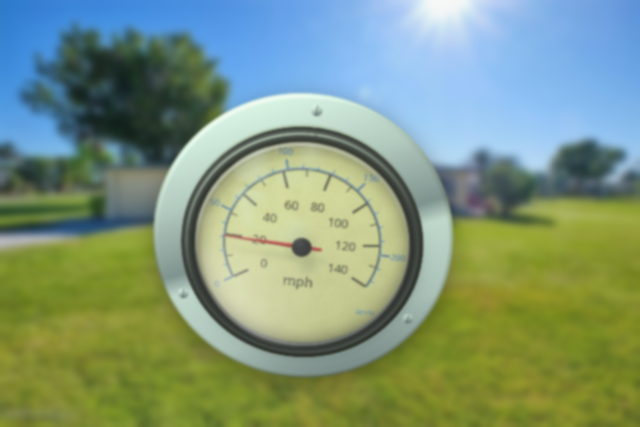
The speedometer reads 20 mph
